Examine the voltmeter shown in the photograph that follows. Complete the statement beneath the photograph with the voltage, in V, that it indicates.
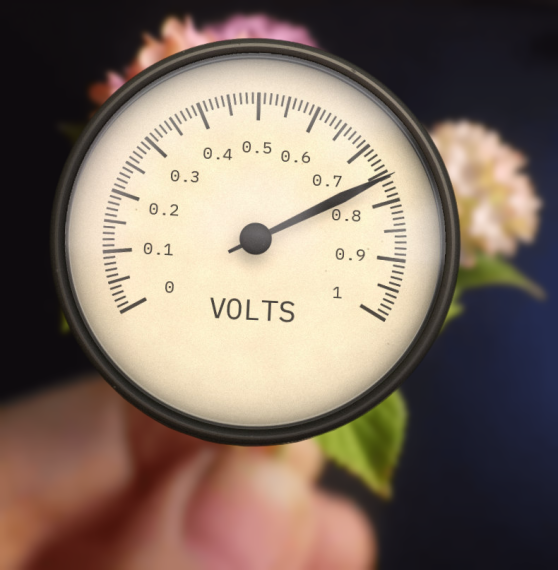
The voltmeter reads 0.76 V
